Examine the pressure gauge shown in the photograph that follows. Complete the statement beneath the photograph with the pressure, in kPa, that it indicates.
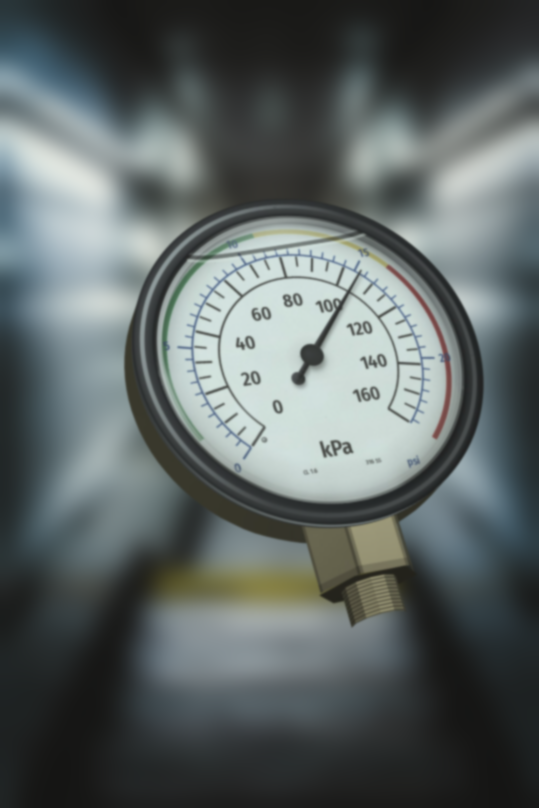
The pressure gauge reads 105 kPa
